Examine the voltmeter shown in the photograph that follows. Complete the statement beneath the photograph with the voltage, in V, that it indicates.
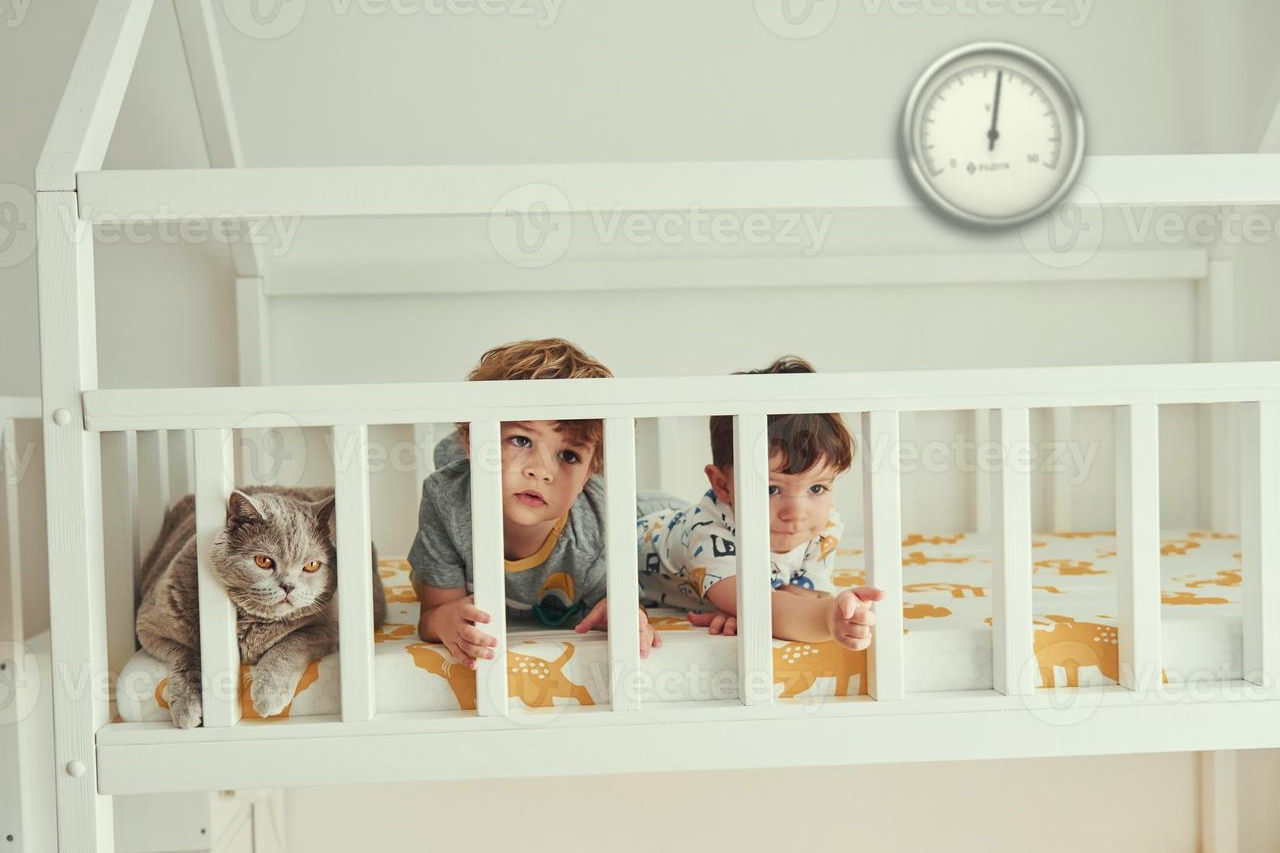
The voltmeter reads 27.5 V
